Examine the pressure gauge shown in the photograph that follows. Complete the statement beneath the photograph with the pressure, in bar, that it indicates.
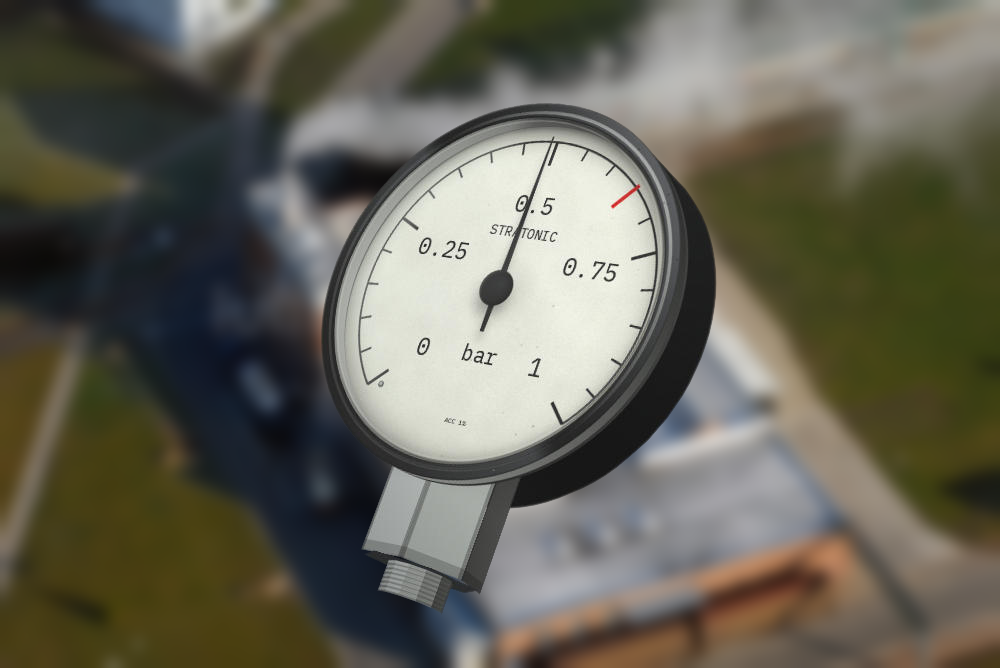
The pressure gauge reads 0.5 bar
